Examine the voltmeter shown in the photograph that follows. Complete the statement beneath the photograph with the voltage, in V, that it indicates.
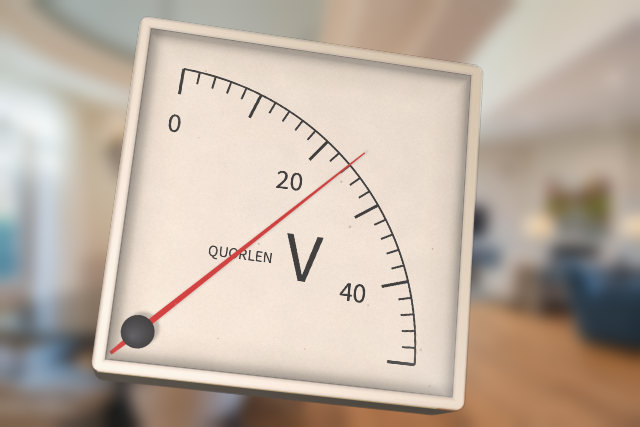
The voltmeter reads 24 V
